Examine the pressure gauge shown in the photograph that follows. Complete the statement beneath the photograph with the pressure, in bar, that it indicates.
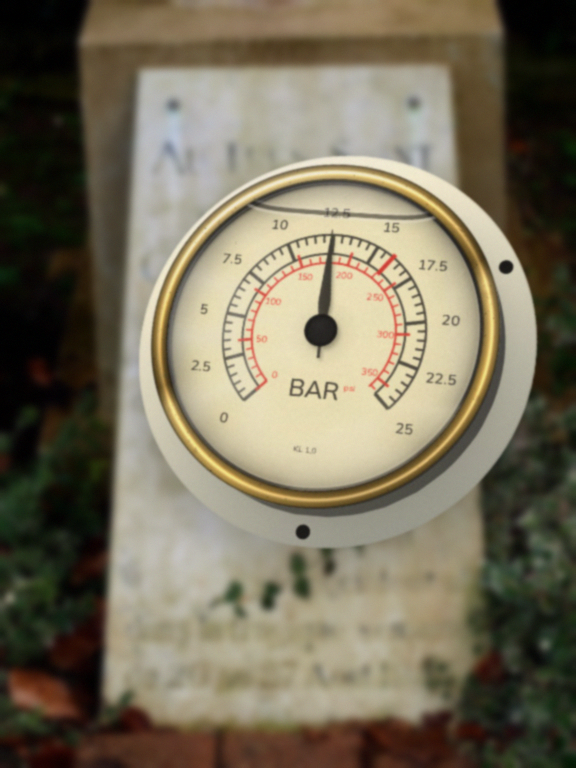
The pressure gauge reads 12.5 bar
